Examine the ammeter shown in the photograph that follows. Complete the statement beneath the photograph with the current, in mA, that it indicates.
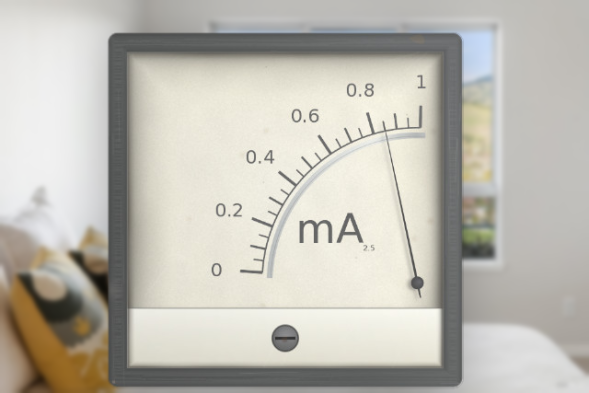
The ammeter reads 0.85 mA
